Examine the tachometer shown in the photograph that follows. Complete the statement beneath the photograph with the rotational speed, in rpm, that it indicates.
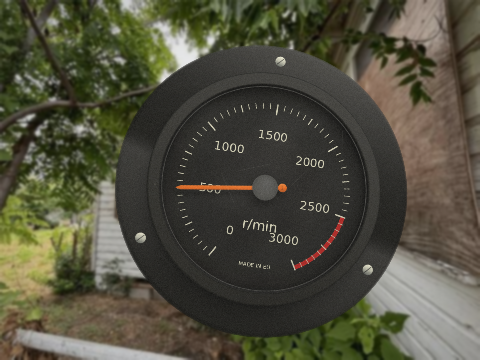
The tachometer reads 500 rpm
